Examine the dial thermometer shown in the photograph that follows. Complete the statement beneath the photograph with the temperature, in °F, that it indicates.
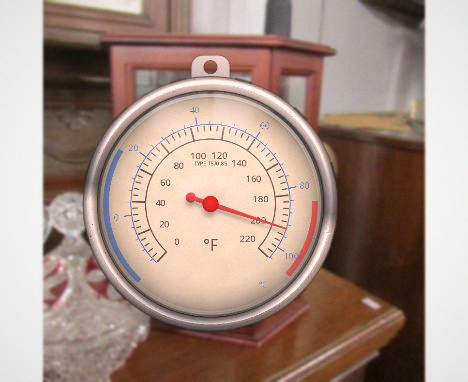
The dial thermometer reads 200 °F
